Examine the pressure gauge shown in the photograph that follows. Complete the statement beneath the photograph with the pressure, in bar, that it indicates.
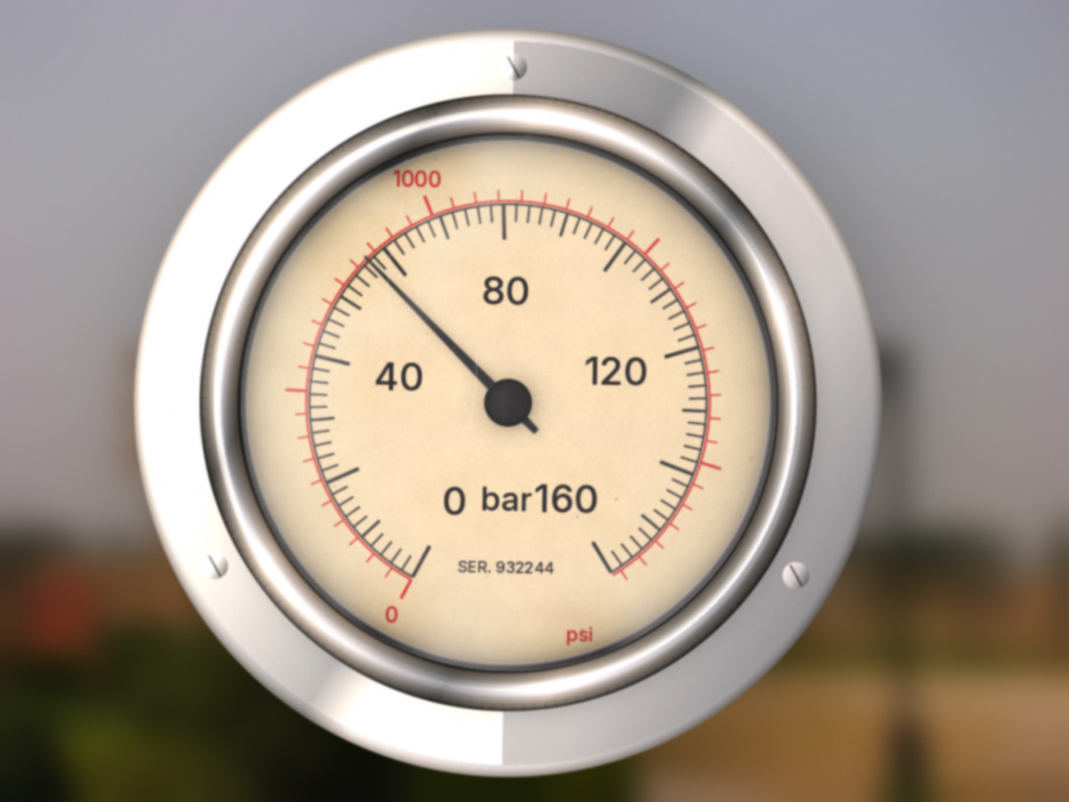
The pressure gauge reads 57 bar
